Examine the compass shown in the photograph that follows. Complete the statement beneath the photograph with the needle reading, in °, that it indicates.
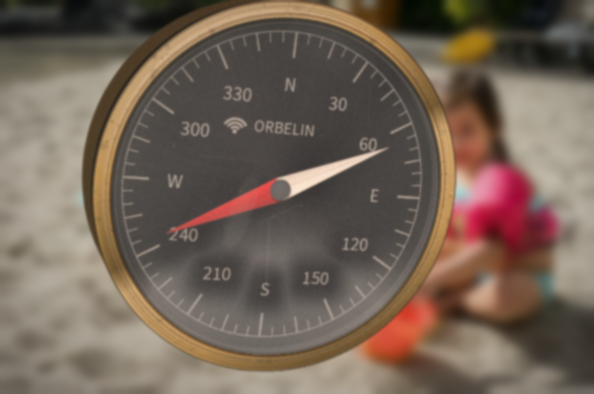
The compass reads 245 °
